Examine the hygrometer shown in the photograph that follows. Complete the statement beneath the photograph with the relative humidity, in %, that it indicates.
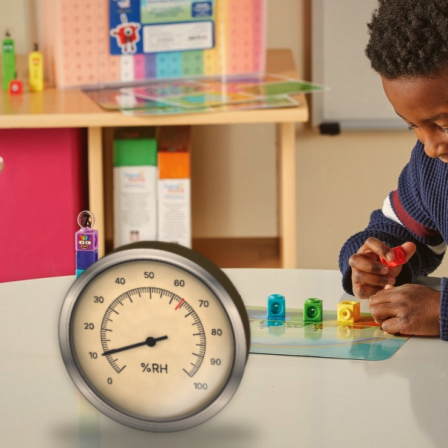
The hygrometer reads 10 %
